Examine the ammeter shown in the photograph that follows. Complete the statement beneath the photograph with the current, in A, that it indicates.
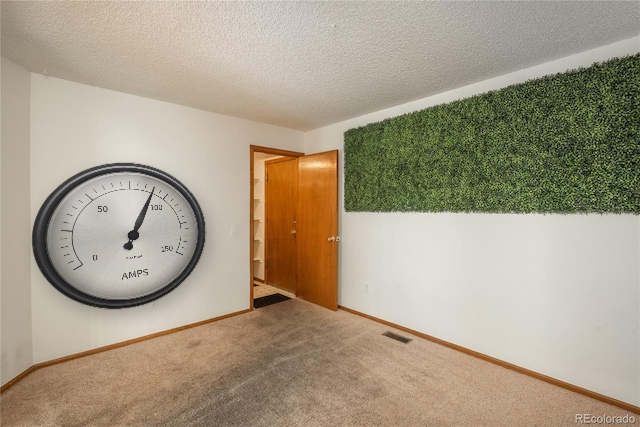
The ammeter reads 90 A
